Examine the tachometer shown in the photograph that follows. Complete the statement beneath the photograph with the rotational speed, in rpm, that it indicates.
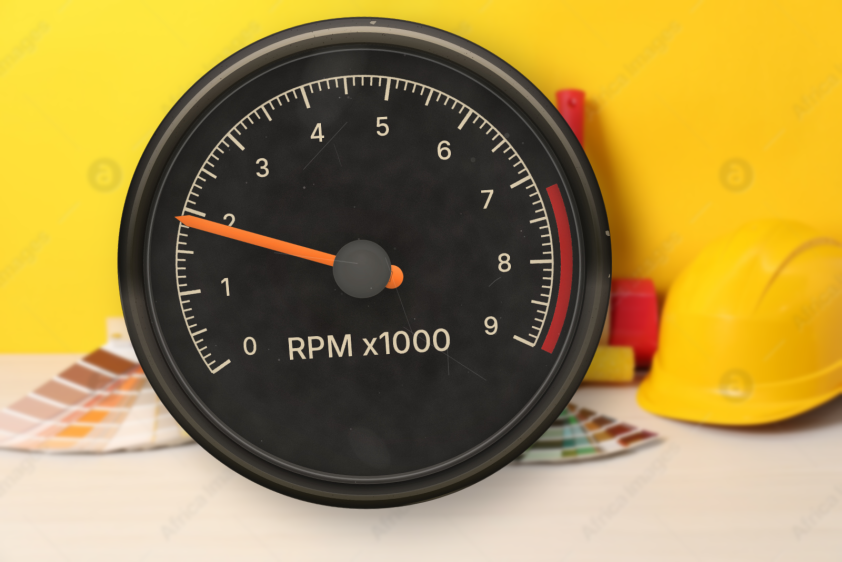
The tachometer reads 1900 rpm
